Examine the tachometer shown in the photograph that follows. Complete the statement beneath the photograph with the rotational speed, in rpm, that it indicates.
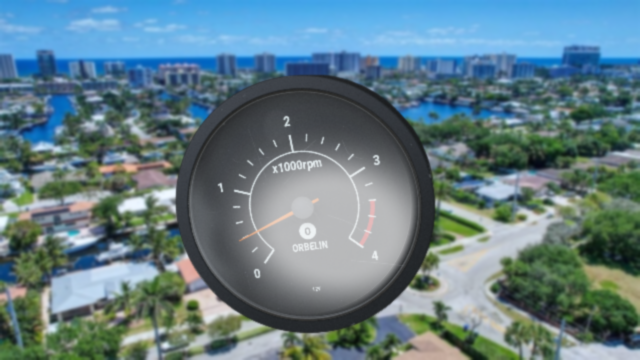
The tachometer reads 400 rpm
